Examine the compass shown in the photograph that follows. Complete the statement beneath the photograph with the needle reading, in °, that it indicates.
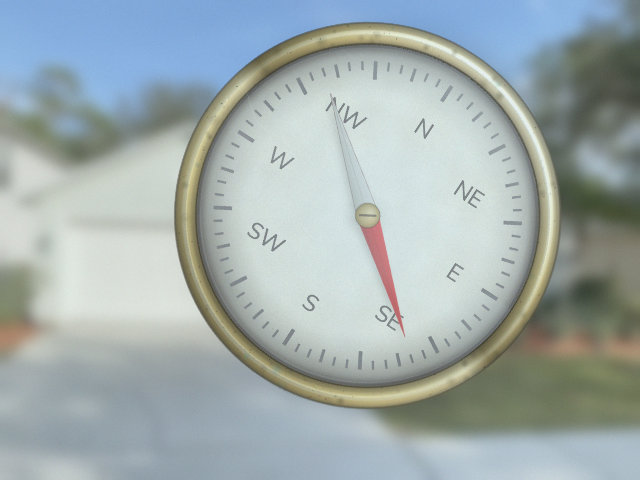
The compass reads 130 °
